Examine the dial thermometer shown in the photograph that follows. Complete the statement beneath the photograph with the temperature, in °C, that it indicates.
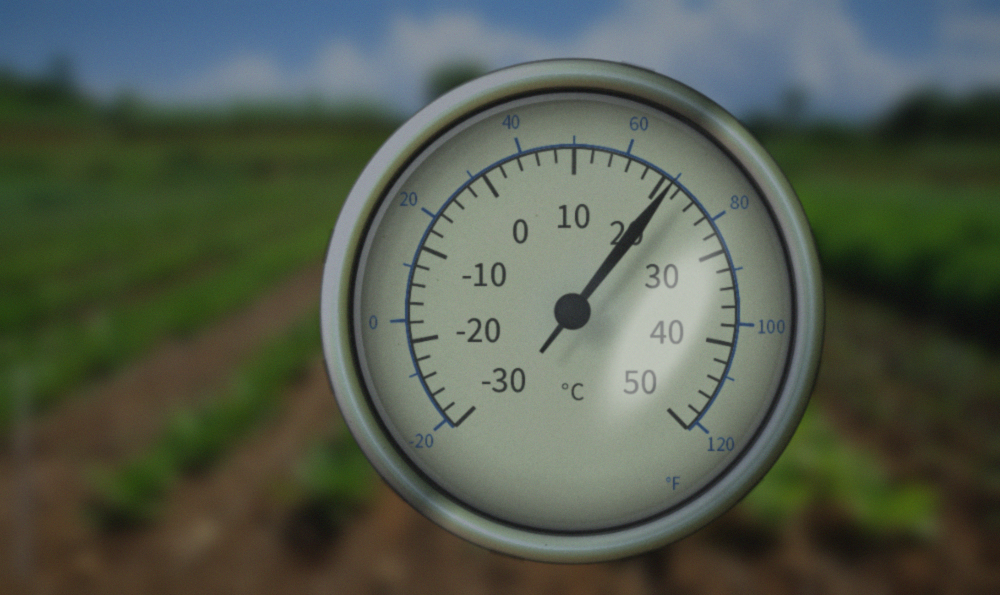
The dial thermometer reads 21 °C
